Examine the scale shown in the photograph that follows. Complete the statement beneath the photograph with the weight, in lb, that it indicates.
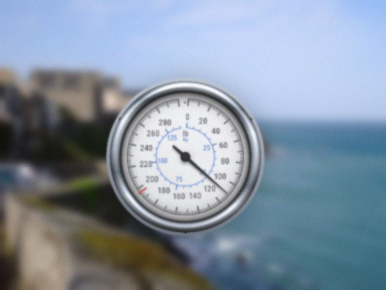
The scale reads 110 lb
